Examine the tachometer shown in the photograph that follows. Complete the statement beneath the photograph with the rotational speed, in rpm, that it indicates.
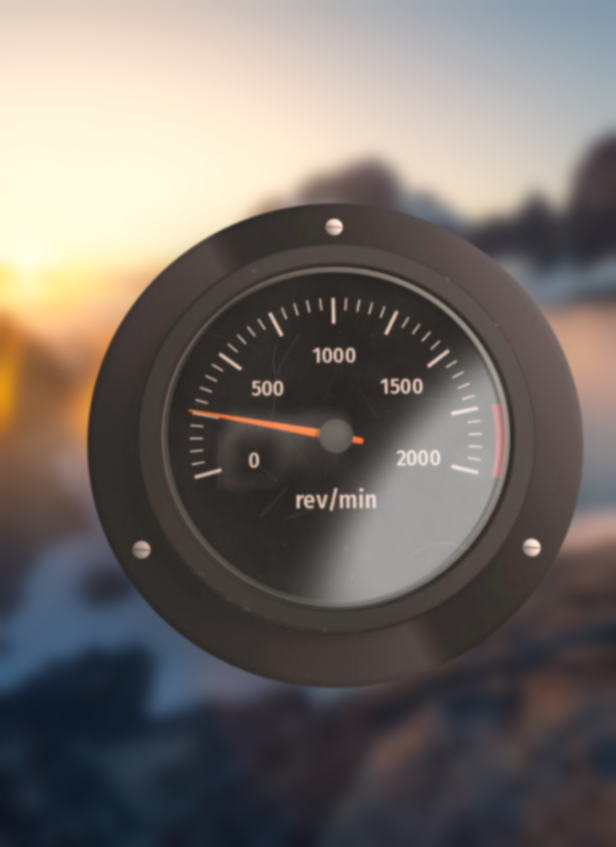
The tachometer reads 250 rpm
